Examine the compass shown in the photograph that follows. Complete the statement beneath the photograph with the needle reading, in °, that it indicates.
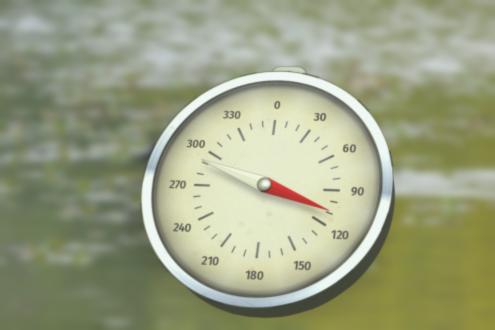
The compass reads 110 °
